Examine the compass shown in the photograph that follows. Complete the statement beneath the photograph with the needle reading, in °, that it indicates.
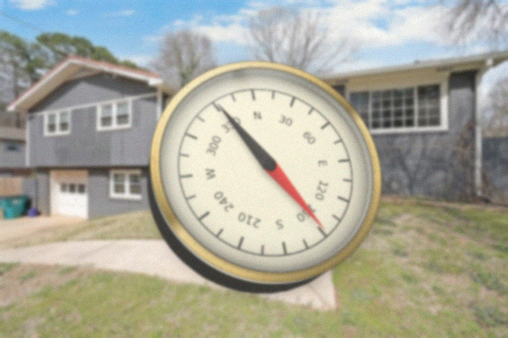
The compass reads 150 °
